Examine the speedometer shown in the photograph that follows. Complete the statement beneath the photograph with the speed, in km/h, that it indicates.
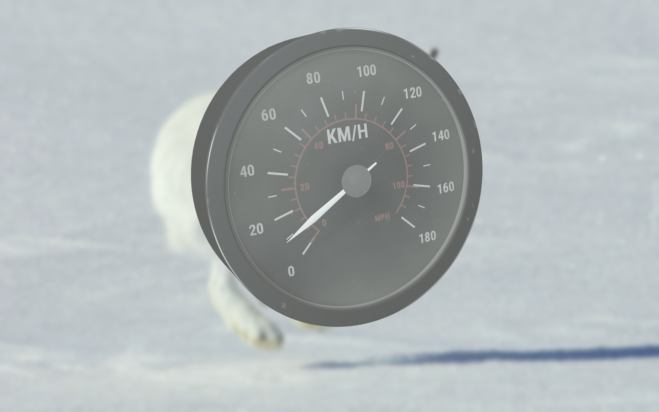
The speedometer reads 10 km/h
